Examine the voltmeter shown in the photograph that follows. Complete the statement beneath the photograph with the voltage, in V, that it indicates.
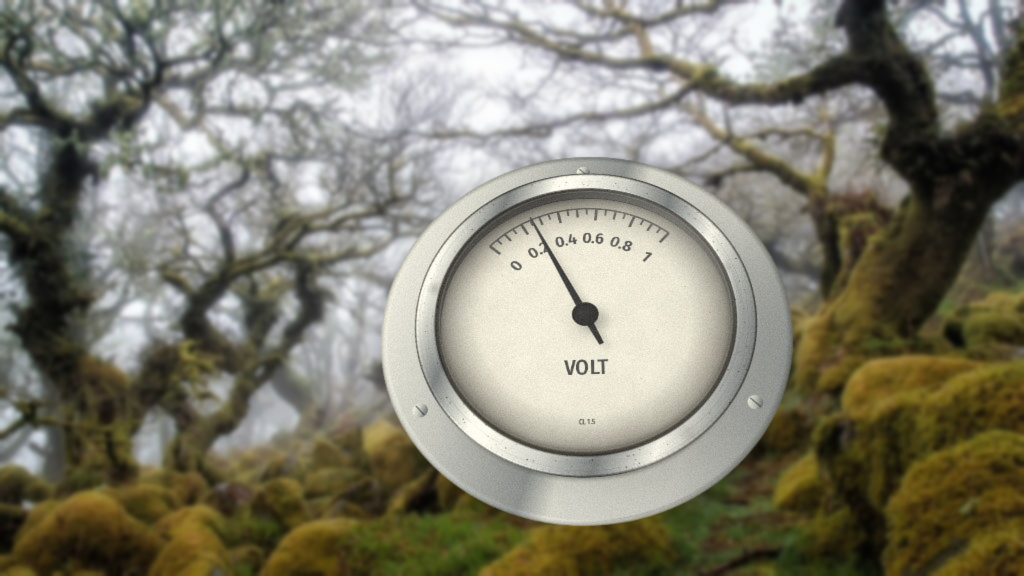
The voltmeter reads 0.25 V
